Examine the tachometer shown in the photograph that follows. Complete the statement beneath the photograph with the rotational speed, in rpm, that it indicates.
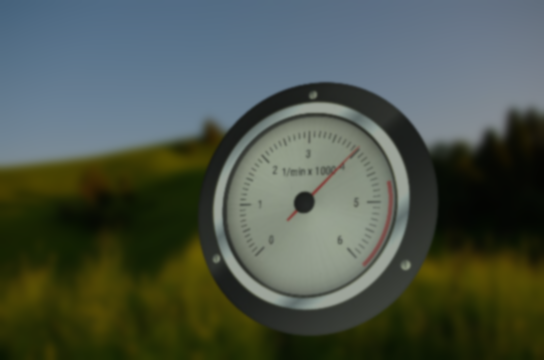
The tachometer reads 4000 rpm
